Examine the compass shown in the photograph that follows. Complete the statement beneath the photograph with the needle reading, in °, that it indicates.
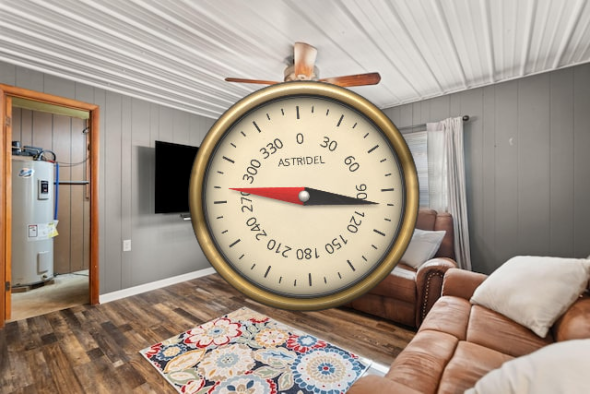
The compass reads 280 °
